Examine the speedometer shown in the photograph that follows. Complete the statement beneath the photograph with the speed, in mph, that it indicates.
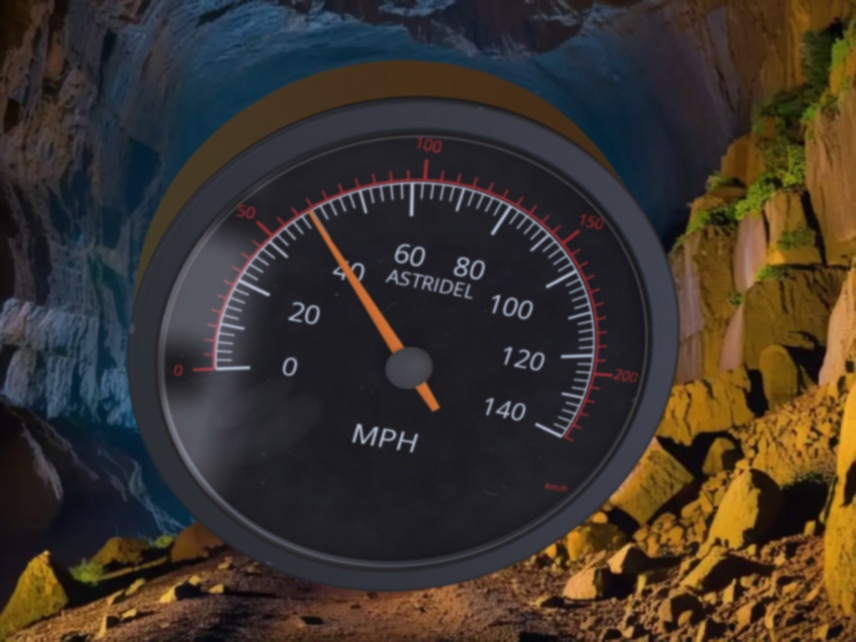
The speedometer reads 40 mph
